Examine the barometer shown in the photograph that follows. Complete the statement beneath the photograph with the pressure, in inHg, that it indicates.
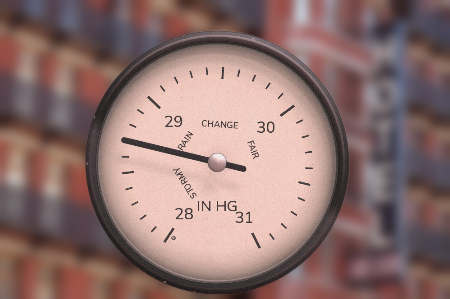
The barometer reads 28.7 inHg
